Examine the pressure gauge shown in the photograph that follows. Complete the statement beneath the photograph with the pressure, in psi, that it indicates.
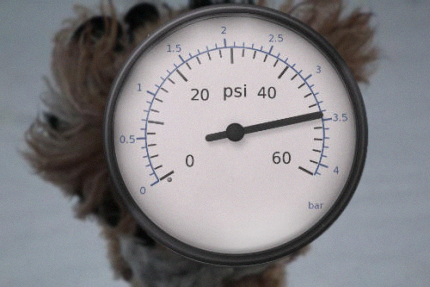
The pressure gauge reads 50 psi
